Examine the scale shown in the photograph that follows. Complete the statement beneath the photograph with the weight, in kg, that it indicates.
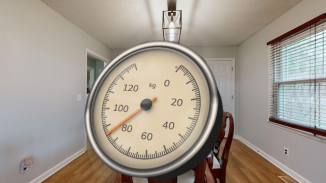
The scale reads 85 kg
